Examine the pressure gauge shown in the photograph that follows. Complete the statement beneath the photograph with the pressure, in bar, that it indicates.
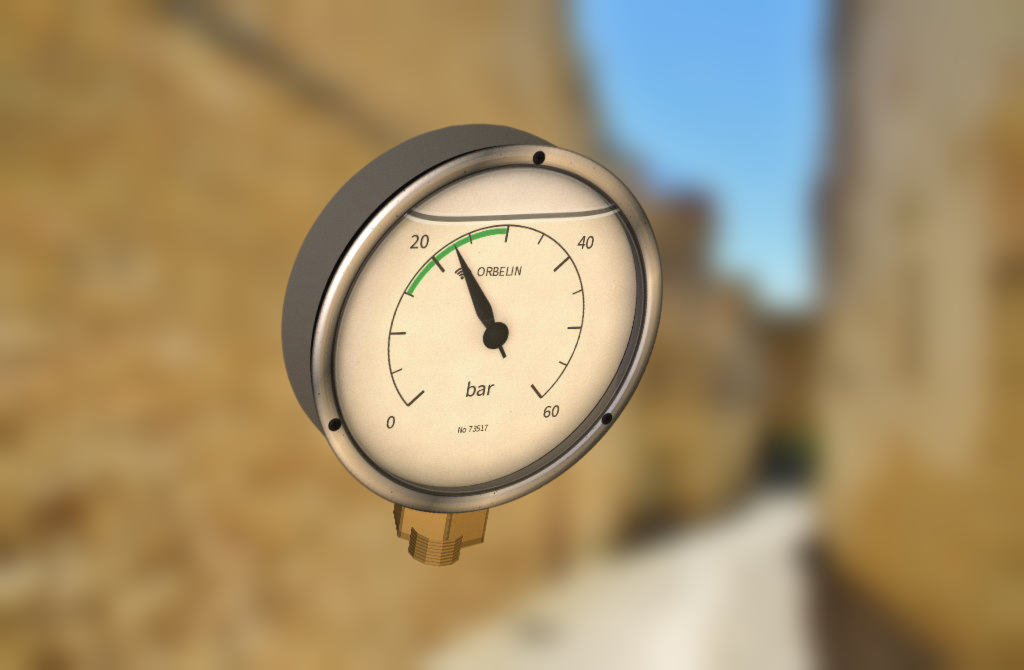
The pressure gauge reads 22.5 bar
